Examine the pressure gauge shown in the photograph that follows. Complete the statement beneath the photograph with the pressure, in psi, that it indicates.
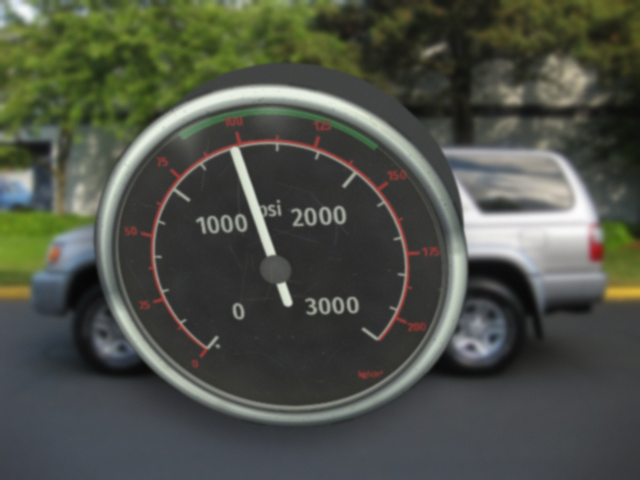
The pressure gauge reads 1400 psi
